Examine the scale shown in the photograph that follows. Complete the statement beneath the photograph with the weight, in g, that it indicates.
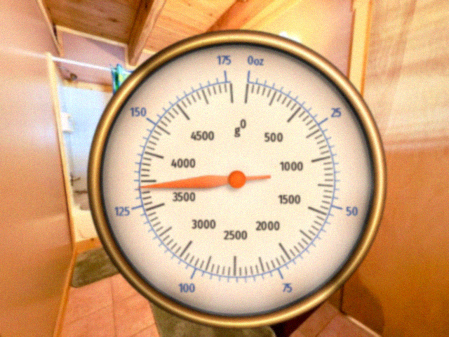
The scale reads 3700 g
